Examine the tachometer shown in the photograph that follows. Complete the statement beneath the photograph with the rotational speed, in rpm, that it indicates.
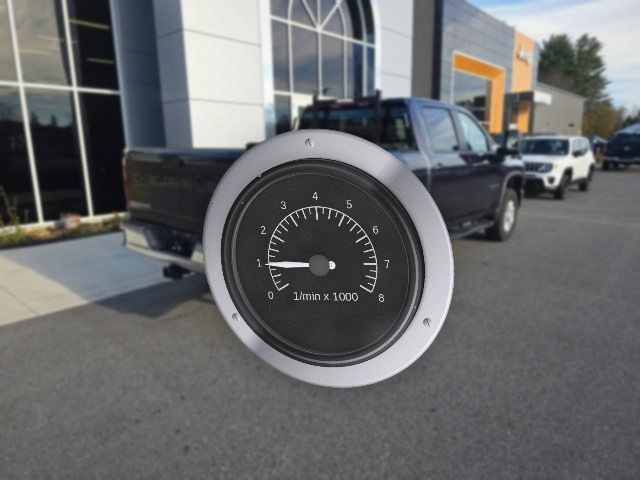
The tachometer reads 1000 rpm
